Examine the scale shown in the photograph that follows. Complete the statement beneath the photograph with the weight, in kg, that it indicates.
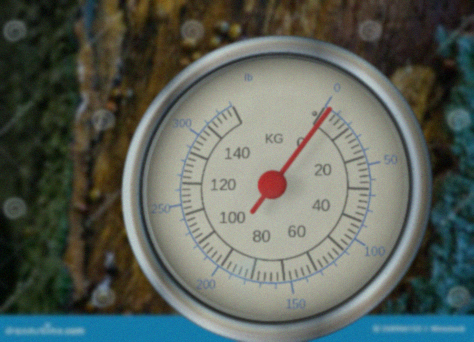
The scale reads 2 kg
